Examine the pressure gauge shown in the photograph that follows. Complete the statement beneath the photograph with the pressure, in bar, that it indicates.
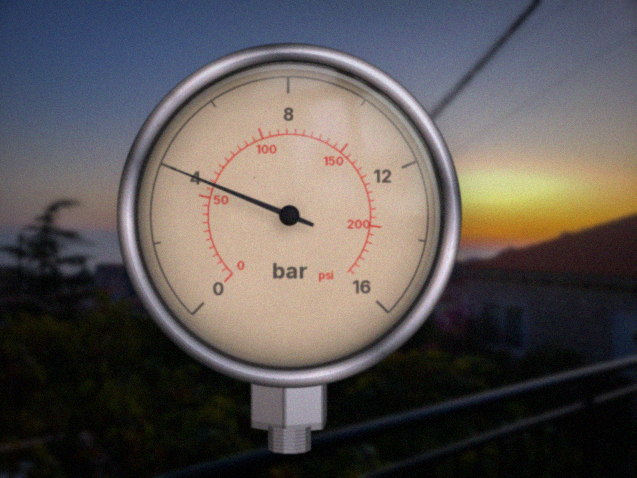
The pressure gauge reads 4 bar
